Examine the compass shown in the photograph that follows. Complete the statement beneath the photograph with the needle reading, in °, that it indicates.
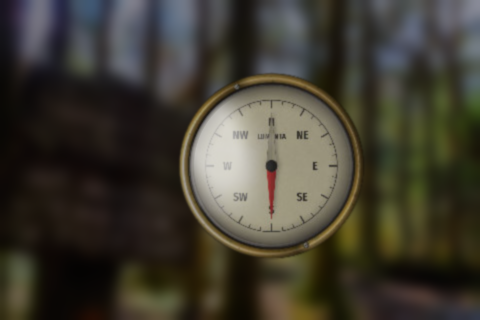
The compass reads 180 °
